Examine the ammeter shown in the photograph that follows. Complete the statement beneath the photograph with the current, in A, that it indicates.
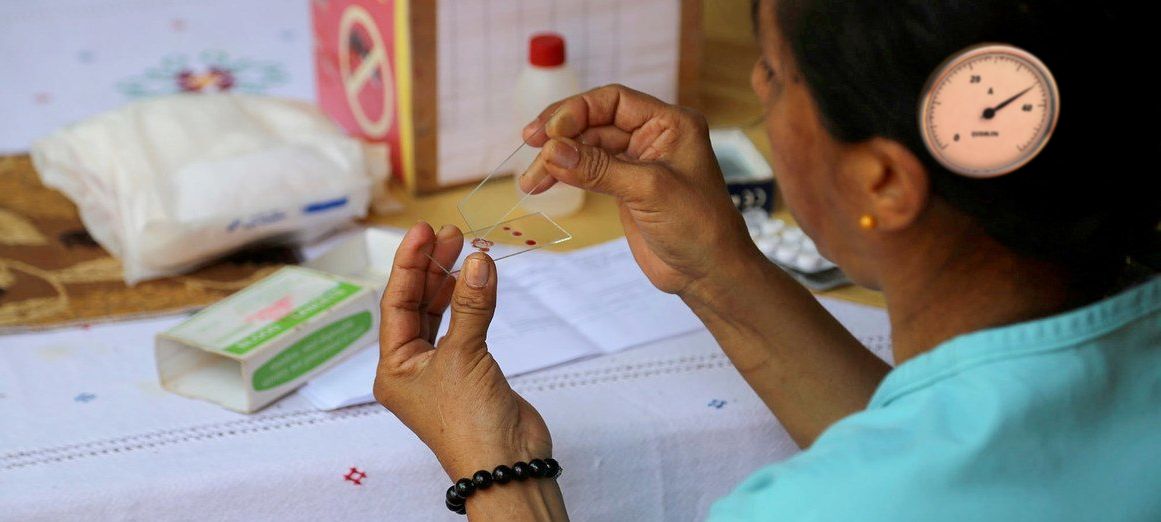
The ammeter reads 35 A
